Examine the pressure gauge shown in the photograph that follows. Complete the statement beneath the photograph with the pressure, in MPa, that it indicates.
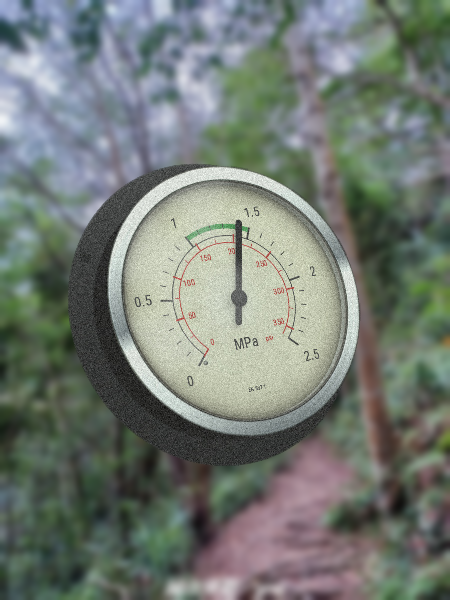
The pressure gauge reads 1.4 MPa
